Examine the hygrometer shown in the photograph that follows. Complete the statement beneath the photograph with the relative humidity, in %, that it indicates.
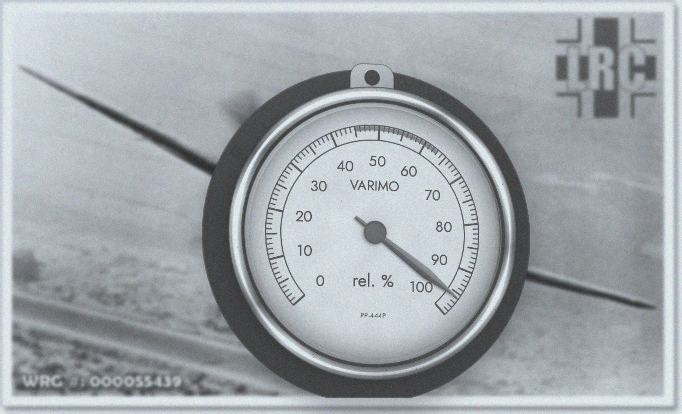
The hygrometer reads 96 %
